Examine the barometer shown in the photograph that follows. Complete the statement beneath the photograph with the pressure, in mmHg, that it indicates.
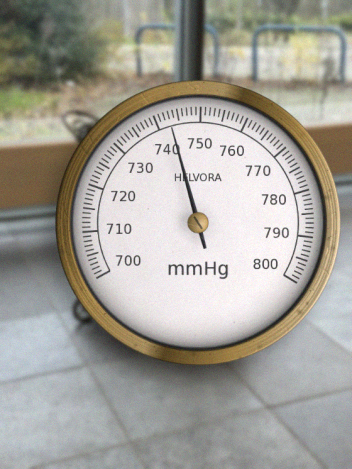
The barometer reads 743 mmHg
